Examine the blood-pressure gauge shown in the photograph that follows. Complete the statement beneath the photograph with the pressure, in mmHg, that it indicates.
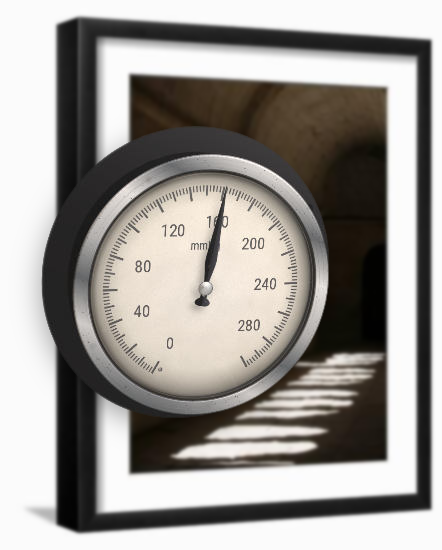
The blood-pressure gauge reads 160 mmHg
